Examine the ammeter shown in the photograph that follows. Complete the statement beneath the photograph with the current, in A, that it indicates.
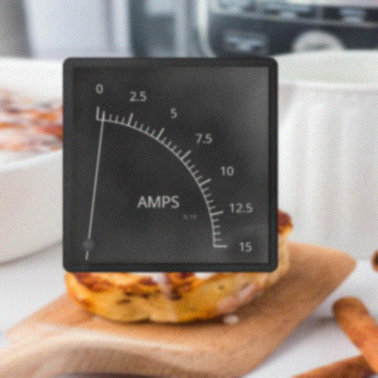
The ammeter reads 0.5 A
